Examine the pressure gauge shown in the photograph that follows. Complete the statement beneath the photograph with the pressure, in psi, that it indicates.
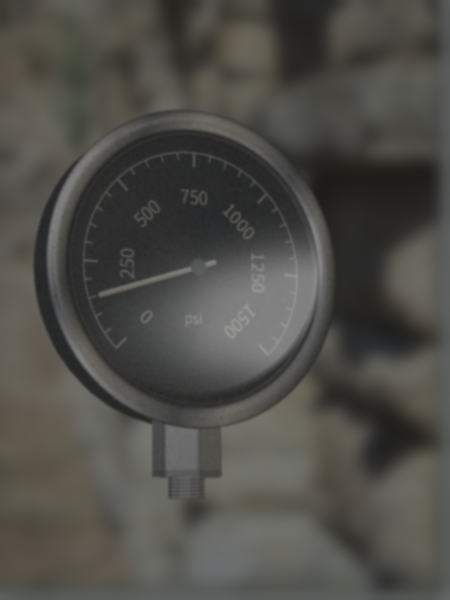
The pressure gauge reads 150 psi
